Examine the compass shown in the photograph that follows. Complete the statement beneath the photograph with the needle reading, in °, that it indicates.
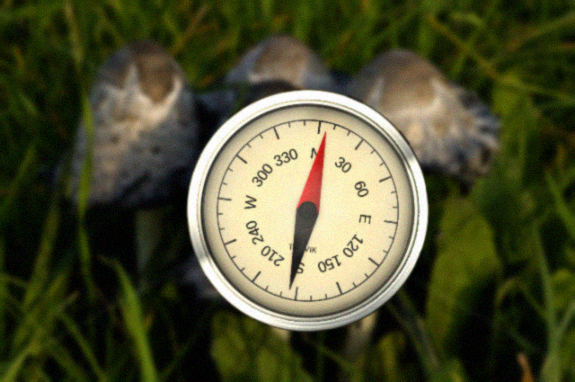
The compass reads 5 °
